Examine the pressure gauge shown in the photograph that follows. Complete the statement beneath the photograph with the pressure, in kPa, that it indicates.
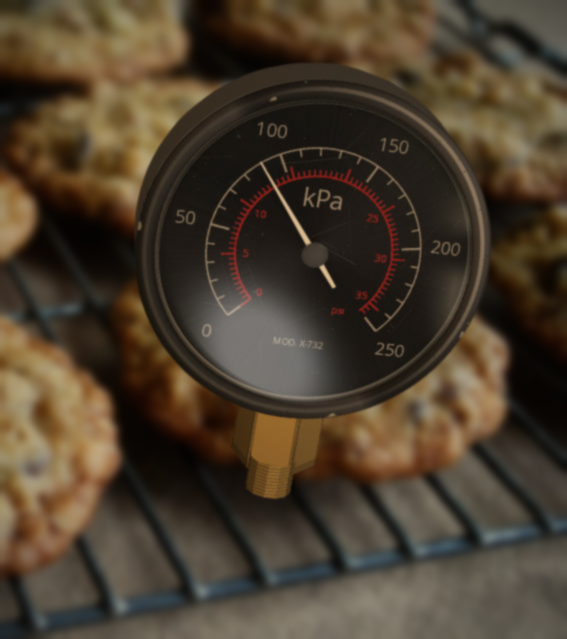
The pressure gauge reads 90 kPa
